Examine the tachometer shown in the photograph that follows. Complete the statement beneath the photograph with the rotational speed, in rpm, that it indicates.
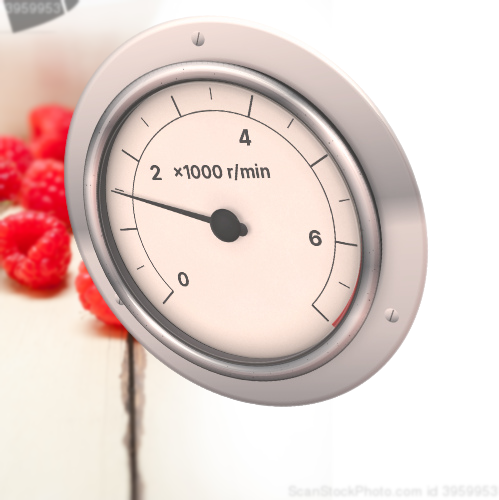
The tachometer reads 1500 rpm
